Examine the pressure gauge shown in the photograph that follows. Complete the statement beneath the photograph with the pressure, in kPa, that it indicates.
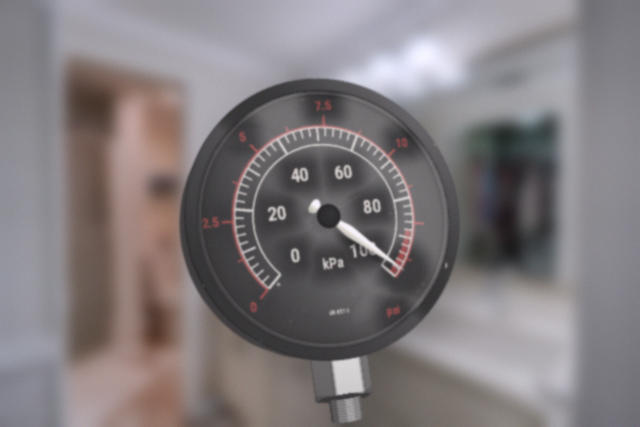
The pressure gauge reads 98 kPa
